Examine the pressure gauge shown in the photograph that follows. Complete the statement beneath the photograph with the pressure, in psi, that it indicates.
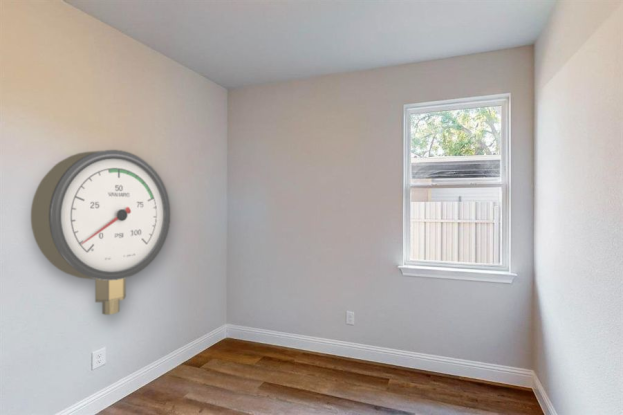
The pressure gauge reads 5 psi
